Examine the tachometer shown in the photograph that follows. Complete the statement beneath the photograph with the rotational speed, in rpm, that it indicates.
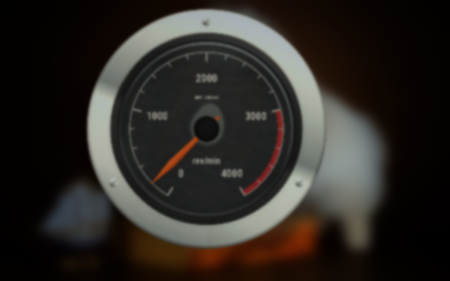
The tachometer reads 200 rpm
